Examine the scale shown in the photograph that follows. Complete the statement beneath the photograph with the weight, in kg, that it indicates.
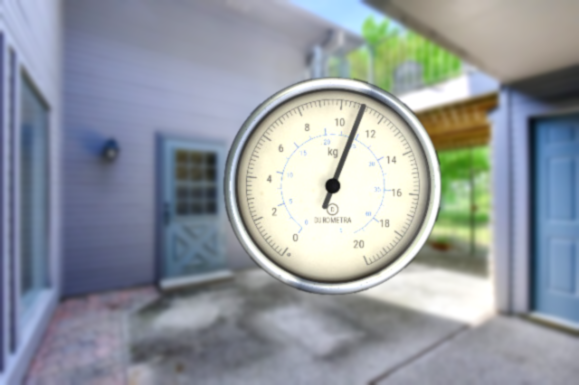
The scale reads 11 kg
